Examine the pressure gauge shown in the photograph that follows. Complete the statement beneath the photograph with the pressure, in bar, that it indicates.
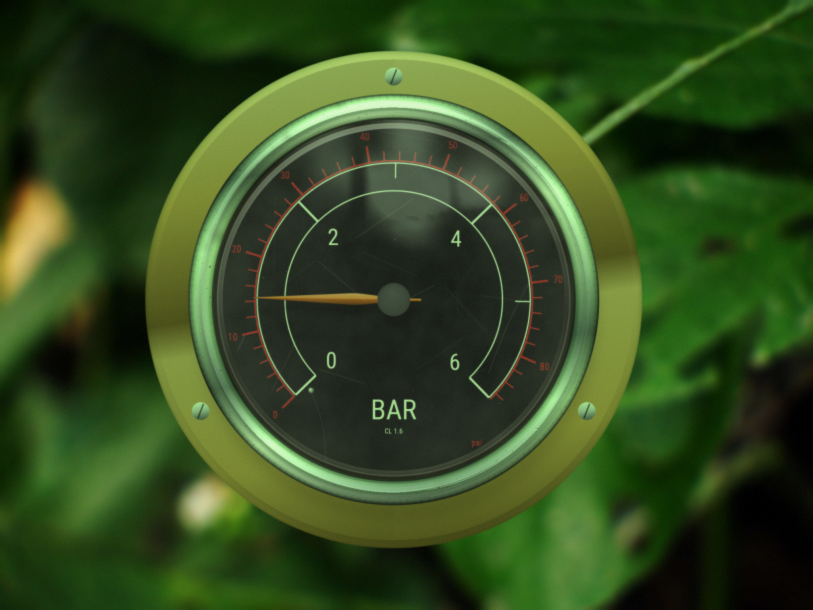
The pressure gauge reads 1 bar
